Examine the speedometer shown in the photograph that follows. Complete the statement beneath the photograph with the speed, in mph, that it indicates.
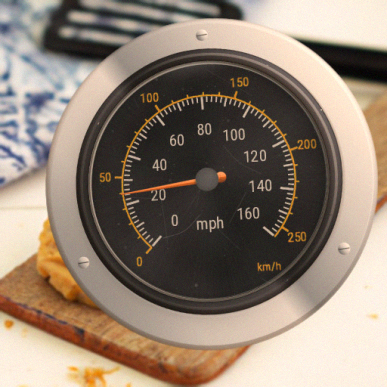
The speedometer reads 24 mph
